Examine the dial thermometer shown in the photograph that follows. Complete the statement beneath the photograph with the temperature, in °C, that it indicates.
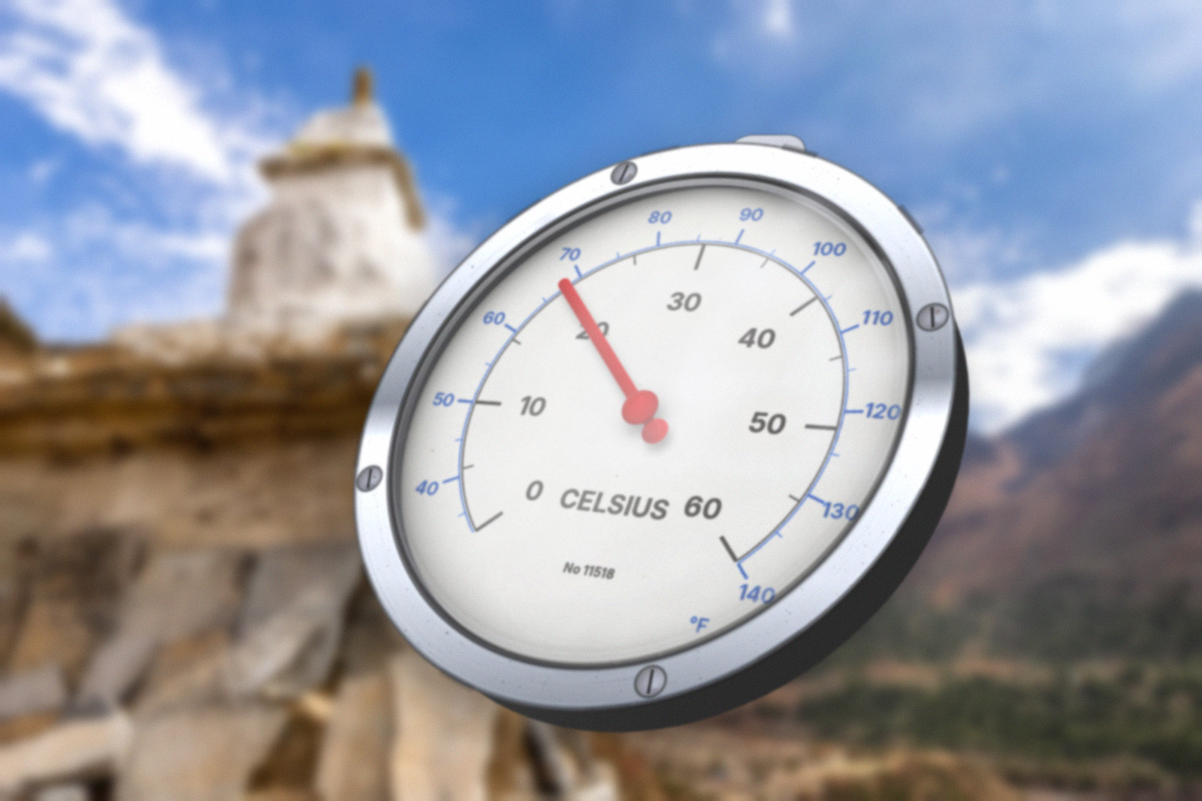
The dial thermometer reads 20 °C
